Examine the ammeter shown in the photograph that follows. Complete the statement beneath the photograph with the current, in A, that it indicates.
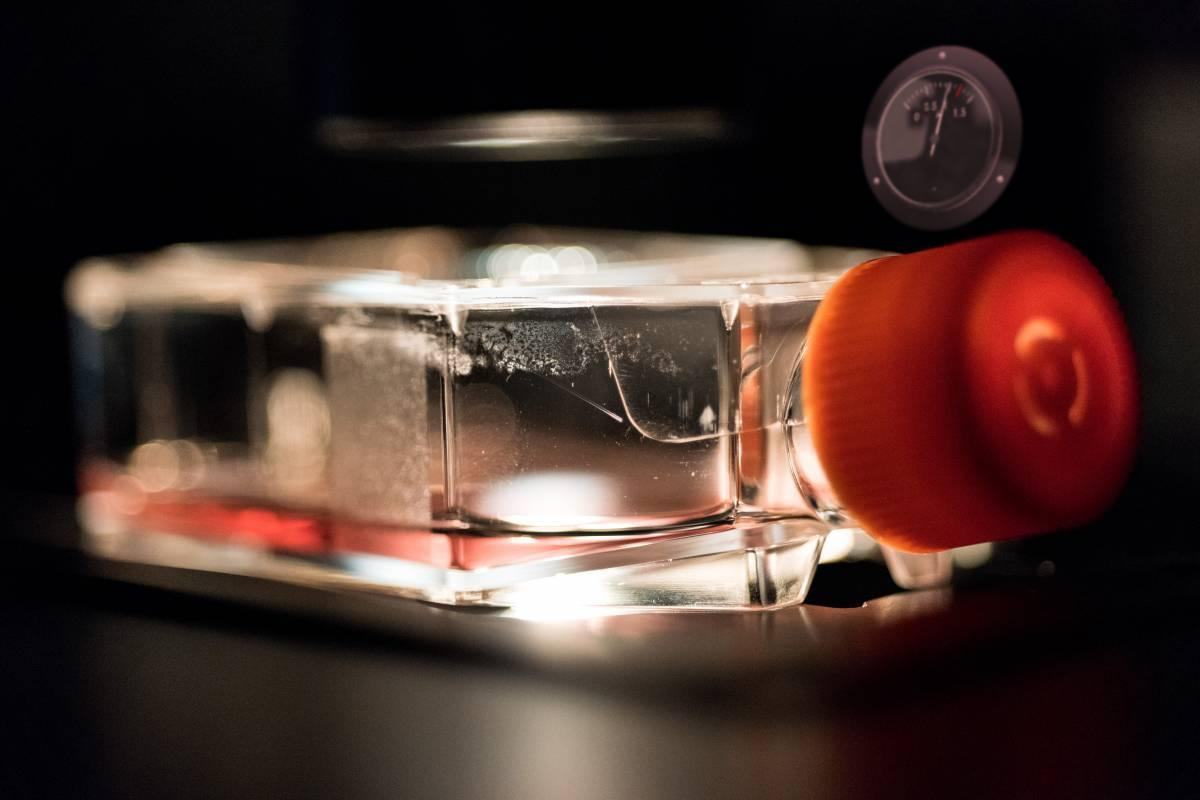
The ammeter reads 1 A
